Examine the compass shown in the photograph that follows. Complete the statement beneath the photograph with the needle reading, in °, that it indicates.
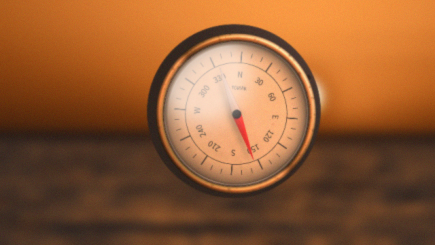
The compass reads 155 °
